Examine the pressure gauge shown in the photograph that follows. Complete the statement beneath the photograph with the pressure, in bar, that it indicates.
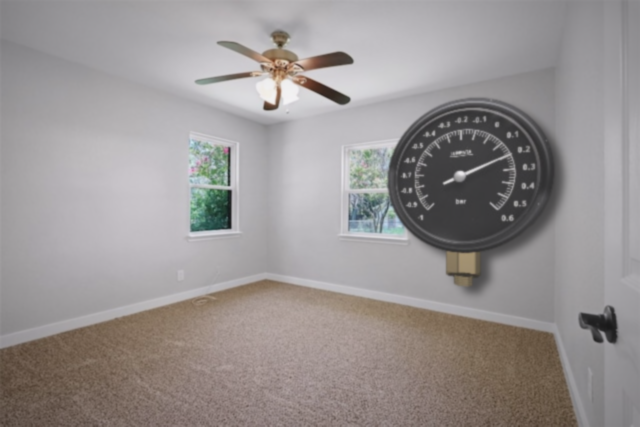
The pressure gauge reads 0.2 bar
